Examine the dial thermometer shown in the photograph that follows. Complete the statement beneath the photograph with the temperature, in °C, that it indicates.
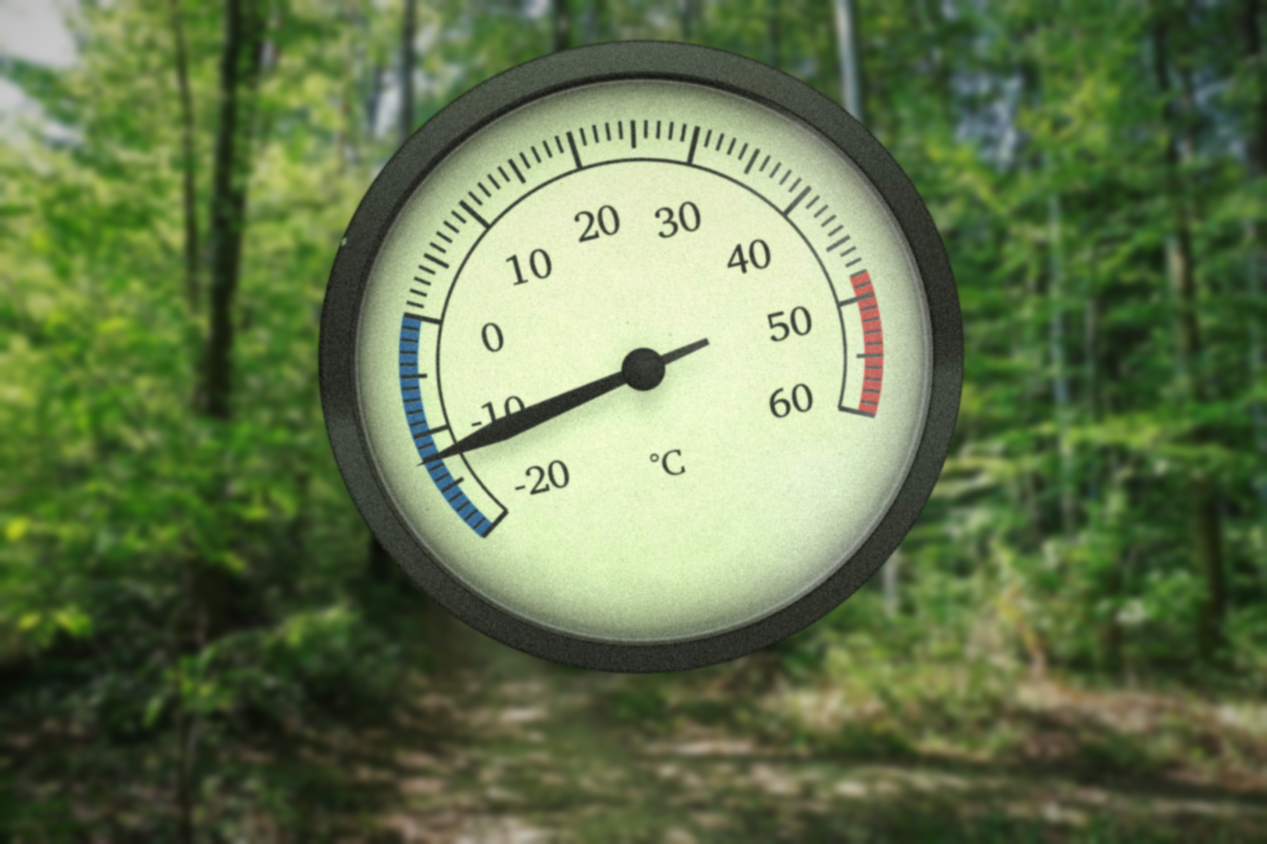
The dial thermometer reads -12 °C
